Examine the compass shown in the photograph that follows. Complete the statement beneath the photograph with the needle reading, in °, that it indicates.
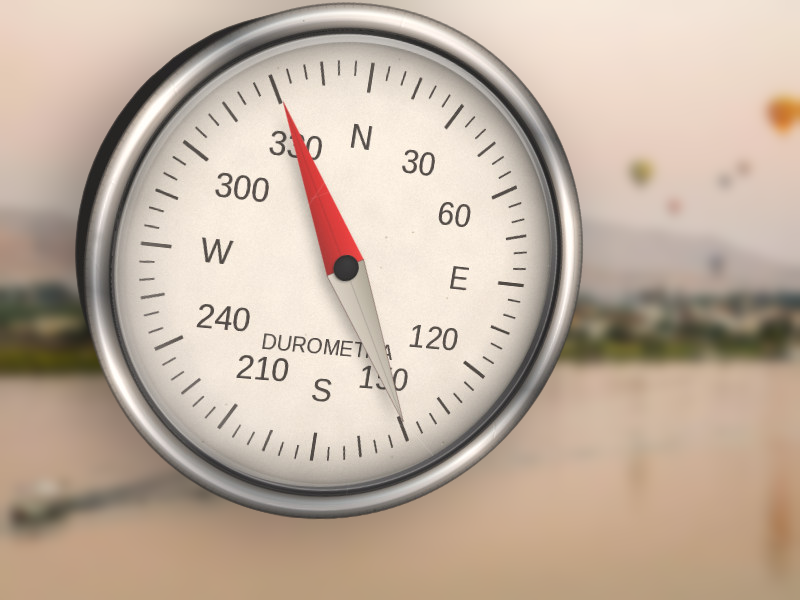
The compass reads 330 °
